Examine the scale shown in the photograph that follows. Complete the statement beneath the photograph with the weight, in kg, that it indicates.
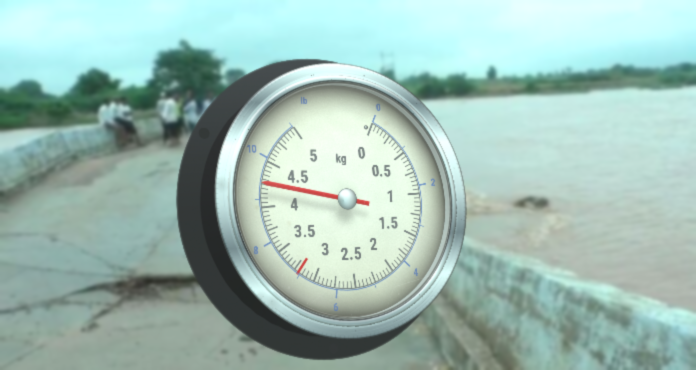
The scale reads 4.25 kg
